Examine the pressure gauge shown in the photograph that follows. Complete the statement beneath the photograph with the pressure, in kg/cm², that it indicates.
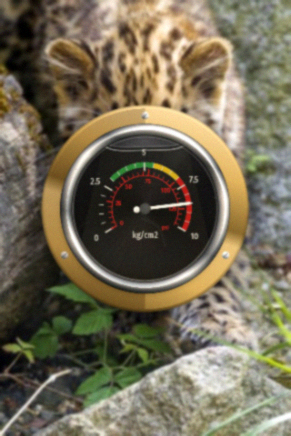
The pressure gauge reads 8.5 kg/cm²
